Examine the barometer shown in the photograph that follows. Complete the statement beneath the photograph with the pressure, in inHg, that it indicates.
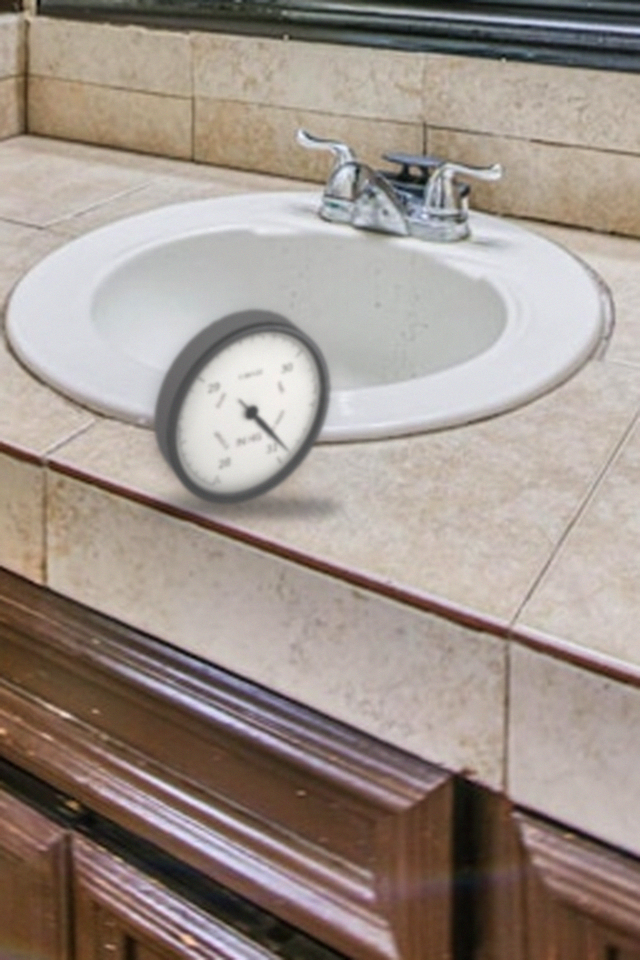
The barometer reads 30.9 inHg
